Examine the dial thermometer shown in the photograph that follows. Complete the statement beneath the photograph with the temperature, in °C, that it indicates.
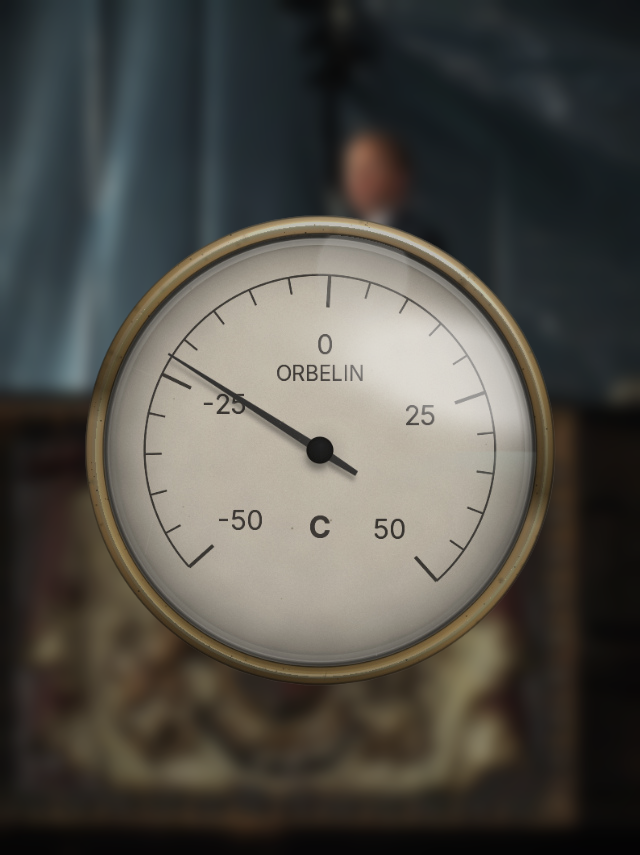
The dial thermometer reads -22.5 °C
